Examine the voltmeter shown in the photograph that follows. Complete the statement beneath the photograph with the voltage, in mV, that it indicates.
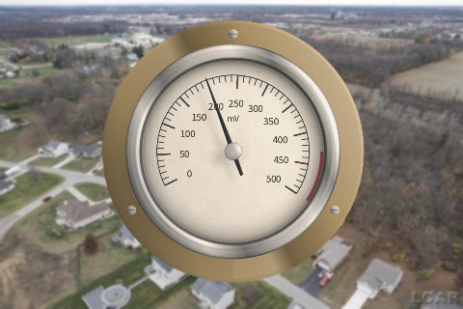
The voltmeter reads 200 mV
